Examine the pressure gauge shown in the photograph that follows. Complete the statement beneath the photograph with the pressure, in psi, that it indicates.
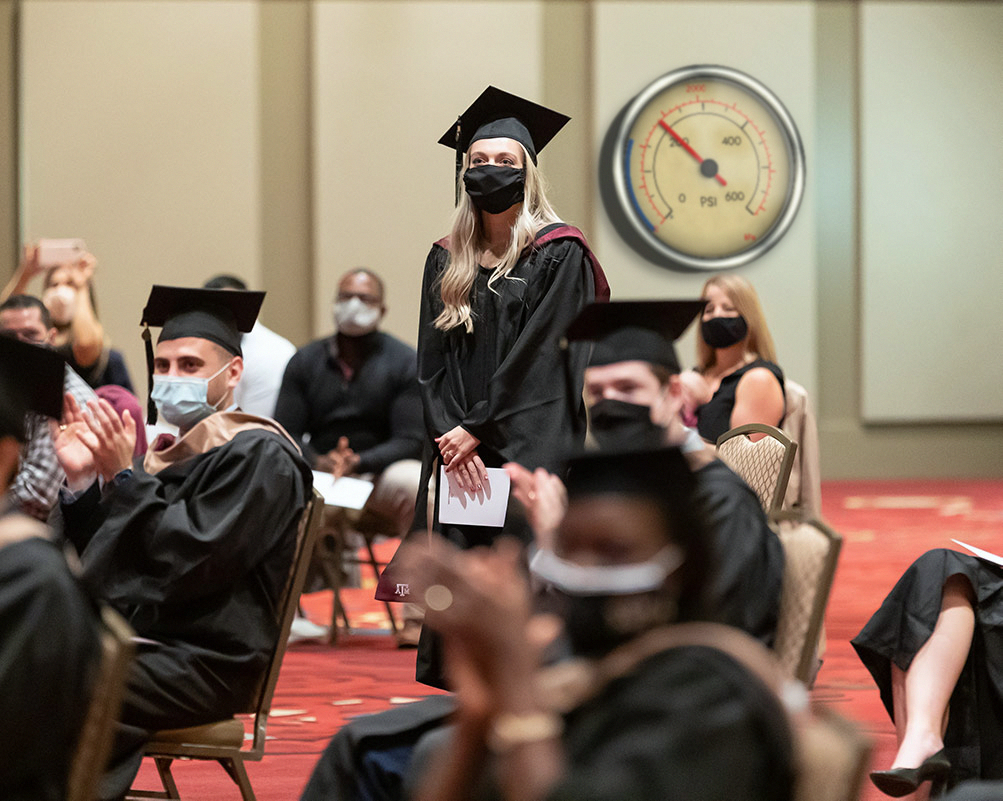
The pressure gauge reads 200 psi
